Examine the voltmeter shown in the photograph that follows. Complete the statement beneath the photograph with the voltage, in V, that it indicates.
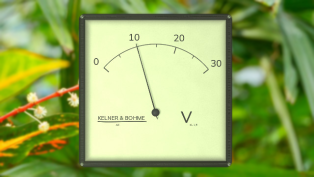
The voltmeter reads 10 V
